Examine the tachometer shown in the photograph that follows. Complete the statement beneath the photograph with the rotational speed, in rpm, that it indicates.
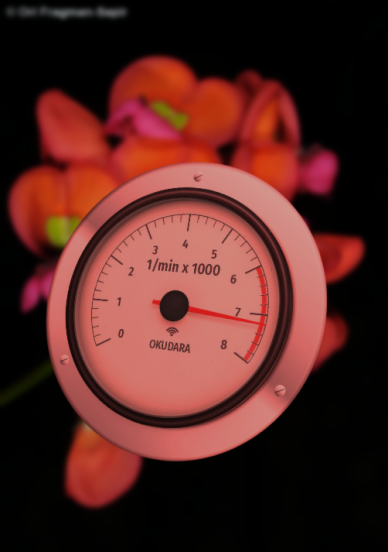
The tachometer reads 7200 rpm
